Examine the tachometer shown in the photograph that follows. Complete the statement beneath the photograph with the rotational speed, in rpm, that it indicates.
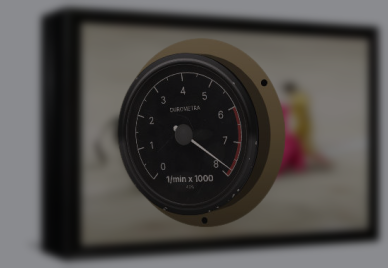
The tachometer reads 7750 rpm
